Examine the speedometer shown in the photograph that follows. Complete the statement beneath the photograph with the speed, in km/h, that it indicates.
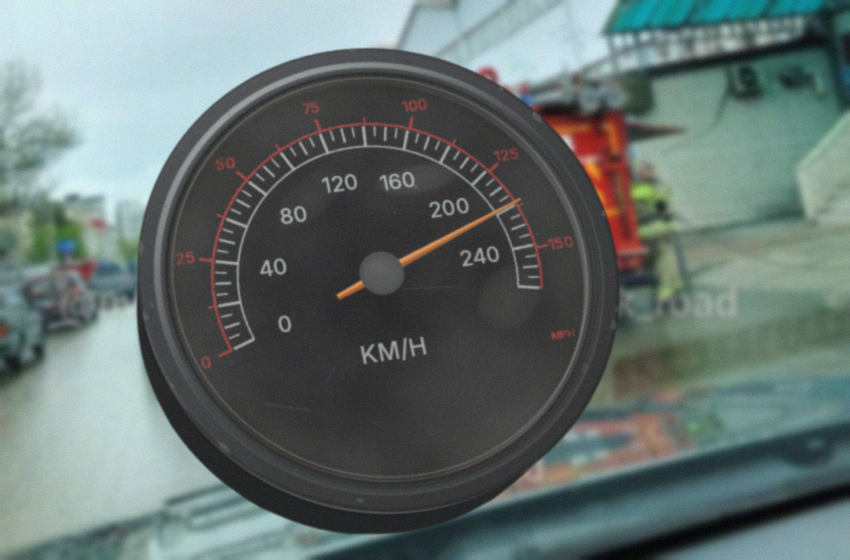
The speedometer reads 220 km/h
